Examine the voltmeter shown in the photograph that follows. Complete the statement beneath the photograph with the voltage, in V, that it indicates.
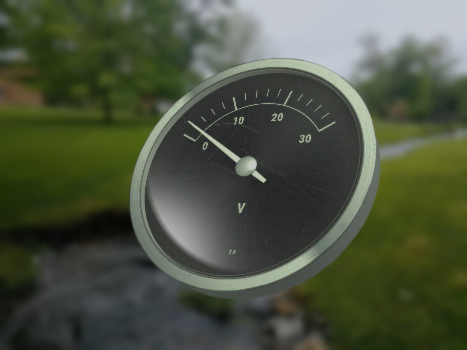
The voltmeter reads 2 V
